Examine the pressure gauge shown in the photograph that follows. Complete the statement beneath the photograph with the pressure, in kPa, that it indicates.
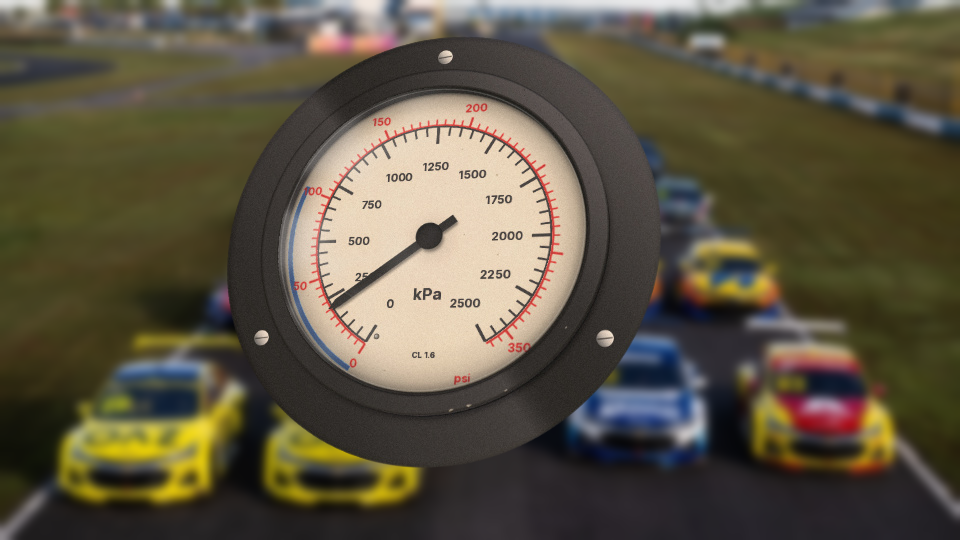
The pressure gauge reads 200 kPa
